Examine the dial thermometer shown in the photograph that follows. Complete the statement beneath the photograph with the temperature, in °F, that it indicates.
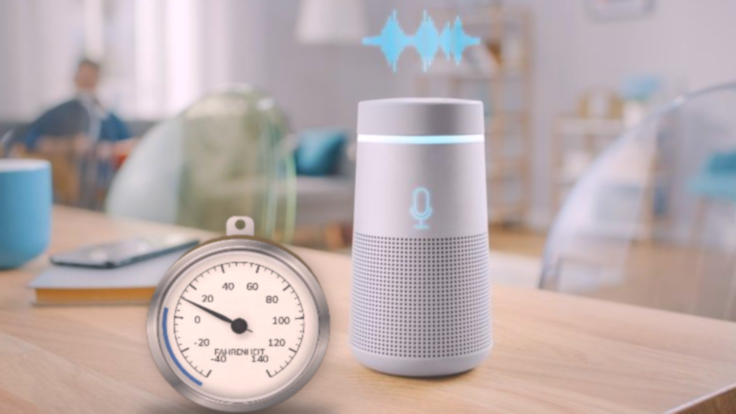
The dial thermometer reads 12 °F
